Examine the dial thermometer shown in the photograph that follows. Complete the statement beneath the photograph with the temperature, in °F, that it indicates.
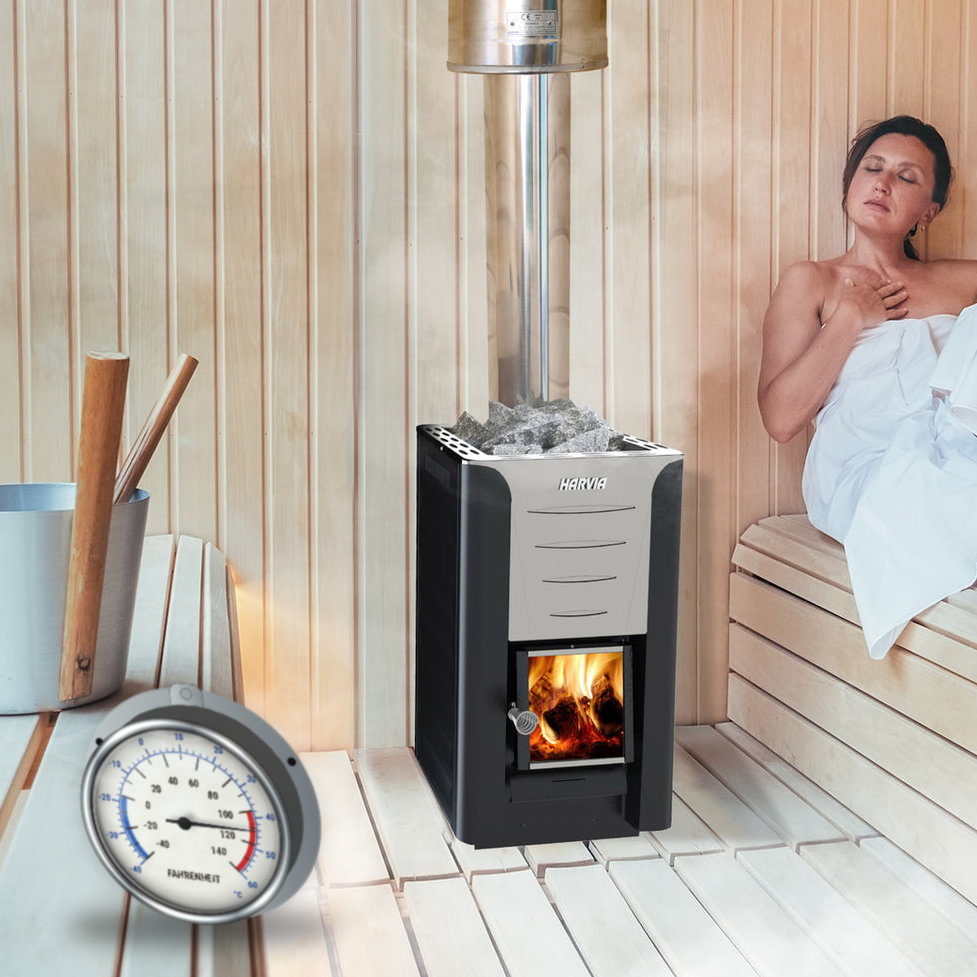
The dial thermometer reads 110 °F
